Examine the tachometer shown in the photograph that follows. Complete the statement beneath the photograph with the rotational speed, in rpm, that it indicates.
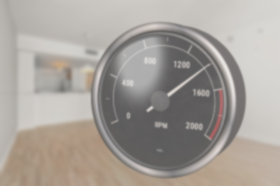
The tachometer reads 1400 rpm
